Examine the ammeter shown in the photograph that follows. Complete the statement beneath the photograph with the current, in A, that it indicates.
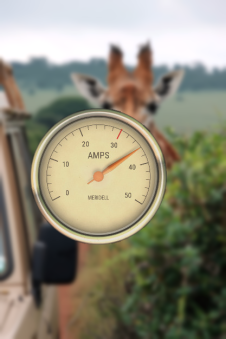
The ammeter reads 36 A
